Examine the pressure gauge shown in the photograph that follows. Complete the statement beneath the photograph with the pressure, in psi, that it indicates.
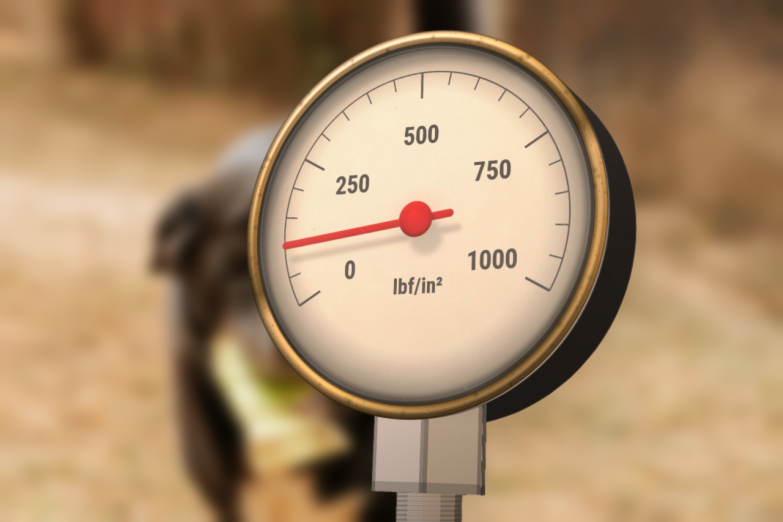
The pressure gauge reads 100 psi
